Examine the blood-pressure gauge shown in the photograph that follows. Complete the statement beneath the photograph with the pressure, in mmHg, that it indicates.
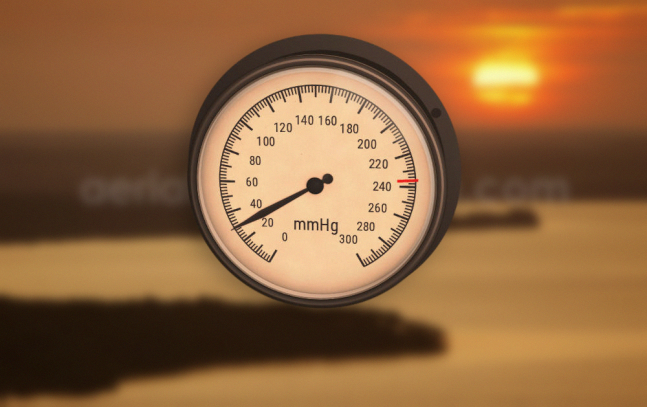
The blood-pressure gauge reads 30 mmHg
